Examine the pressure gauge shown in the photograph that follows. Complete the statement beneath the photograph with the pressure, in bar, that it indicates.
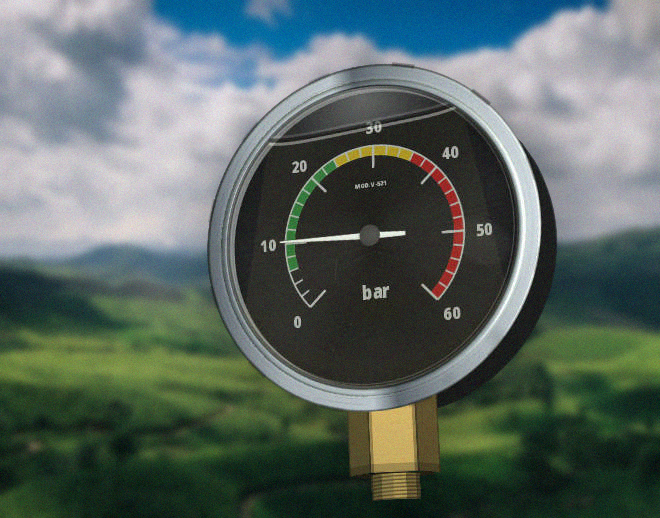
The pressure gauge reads 10 bar
